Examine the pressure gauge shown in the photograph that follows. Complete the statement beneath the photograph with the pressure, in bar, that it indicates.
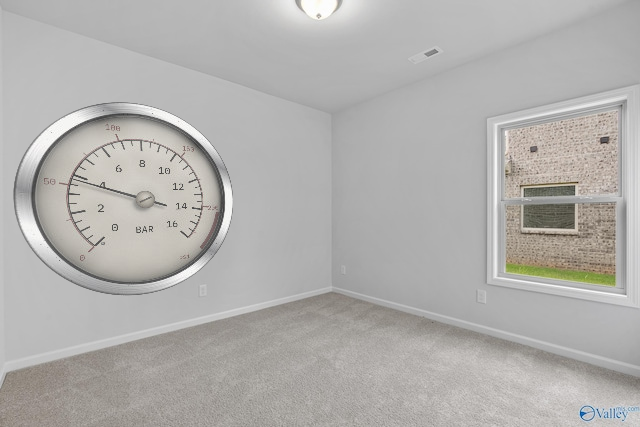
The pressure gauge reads 3.75 bar
